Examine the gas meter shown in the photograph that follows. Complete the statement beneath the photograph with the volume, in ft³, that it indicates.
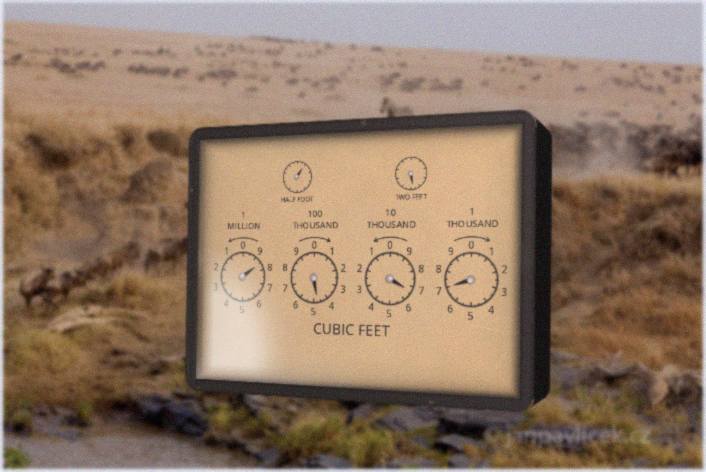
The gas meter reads 846700 ft³
